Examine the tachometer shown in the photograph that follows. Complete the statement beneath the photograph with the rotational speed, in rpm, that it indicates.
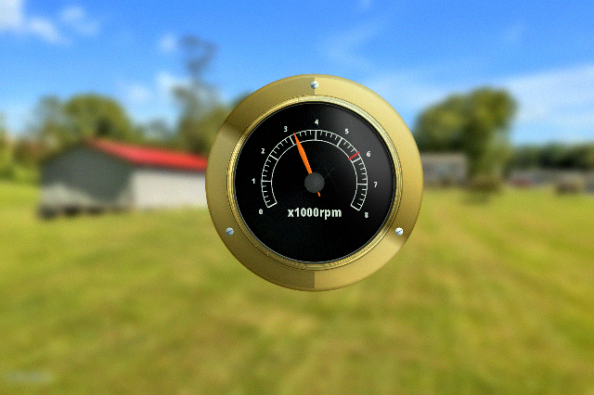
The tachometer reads 3200 rpm
